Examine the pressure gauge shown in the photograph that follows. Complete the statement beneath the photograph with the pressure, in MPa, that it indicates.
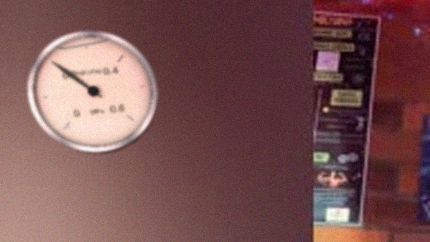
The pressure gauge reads 0.2 MPa
